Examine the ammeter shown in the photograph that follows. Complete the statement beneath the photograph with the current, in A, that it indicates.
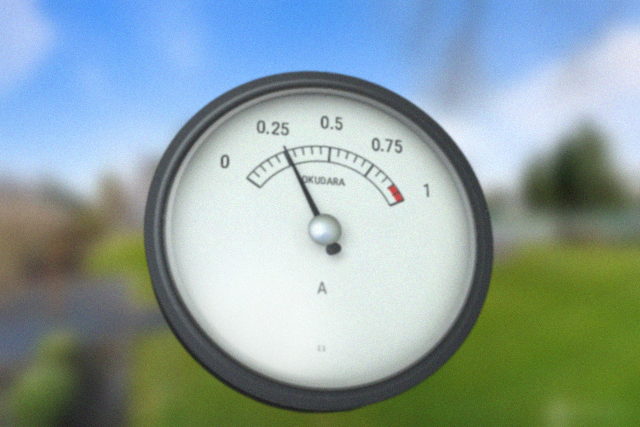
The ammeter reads 0.25 A
